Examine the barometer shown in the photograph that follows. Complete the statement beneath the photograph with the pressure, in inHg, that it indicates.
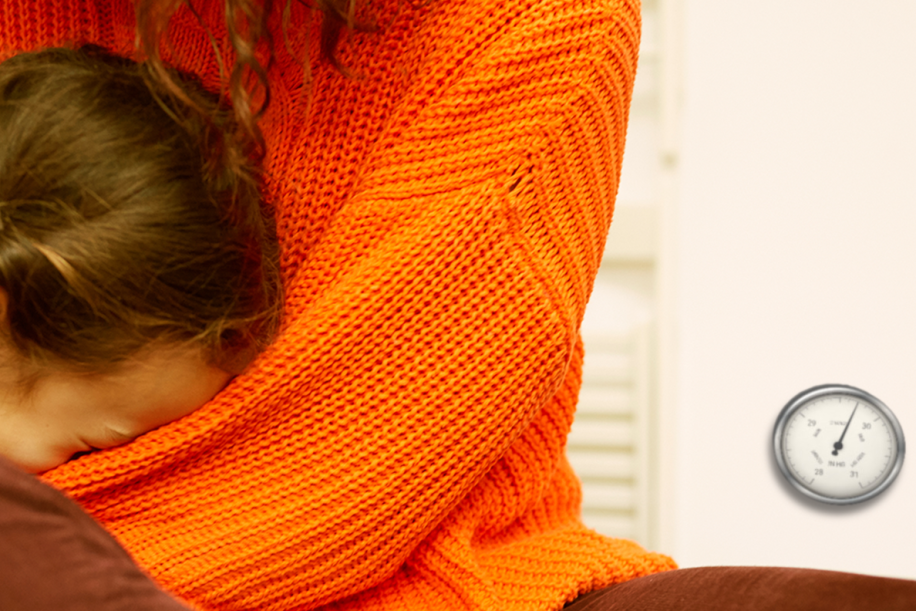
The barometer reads 29.7 inHg
